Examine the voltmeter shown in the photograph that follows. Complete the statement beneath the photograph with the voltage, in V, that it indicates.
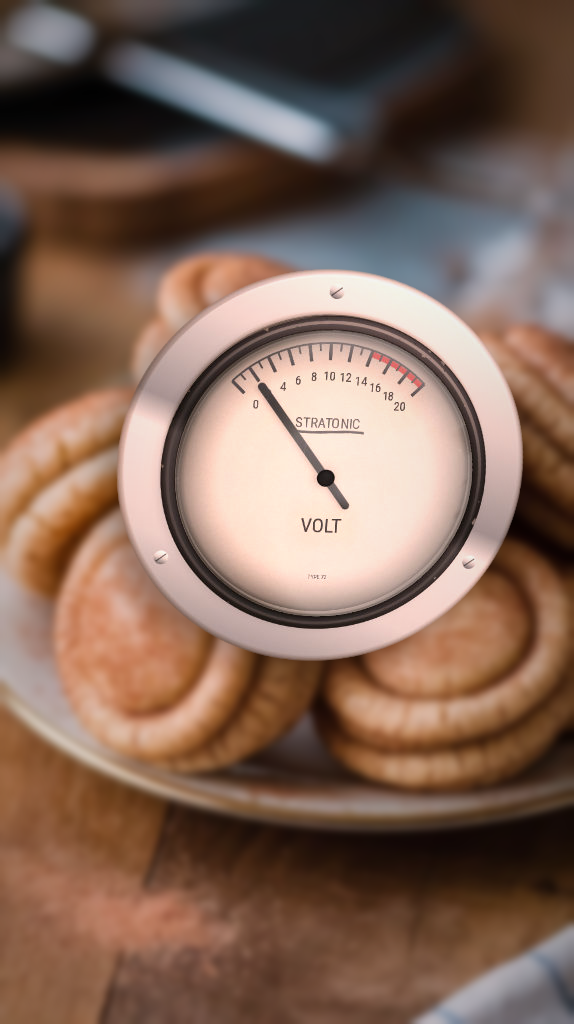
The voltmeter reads 2 V
